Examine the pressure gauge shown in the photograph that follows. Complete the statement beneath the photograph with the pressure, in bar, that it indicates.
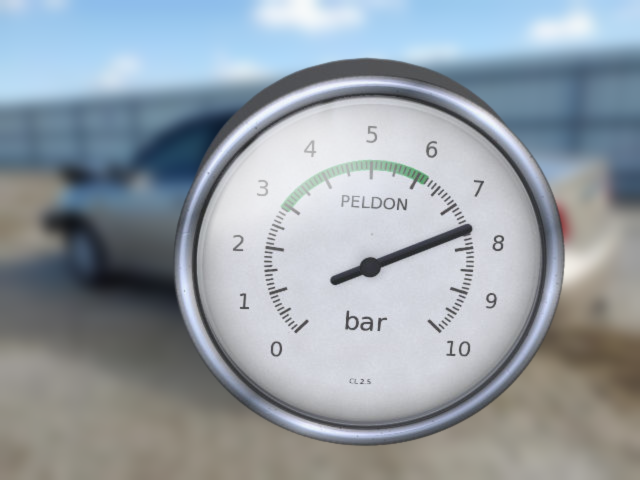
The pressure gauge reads 7.5 bar
